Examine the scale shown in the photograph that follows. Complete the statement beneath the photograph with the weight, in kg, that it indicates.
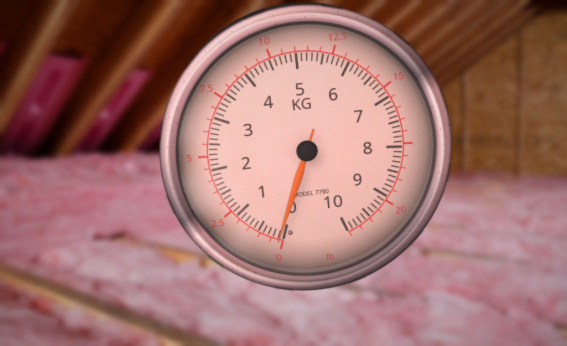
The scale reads 0.1 kg
